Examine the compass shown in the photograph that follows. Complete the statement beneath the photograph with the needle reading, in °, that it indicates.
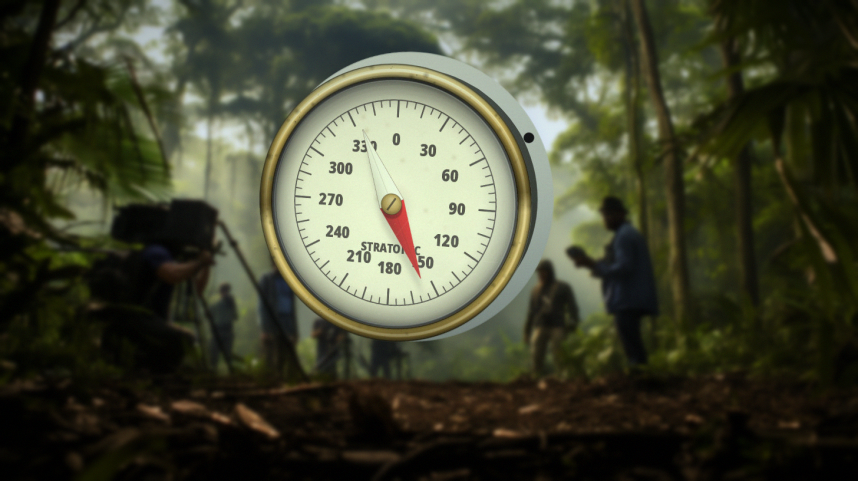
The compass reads 155 °
